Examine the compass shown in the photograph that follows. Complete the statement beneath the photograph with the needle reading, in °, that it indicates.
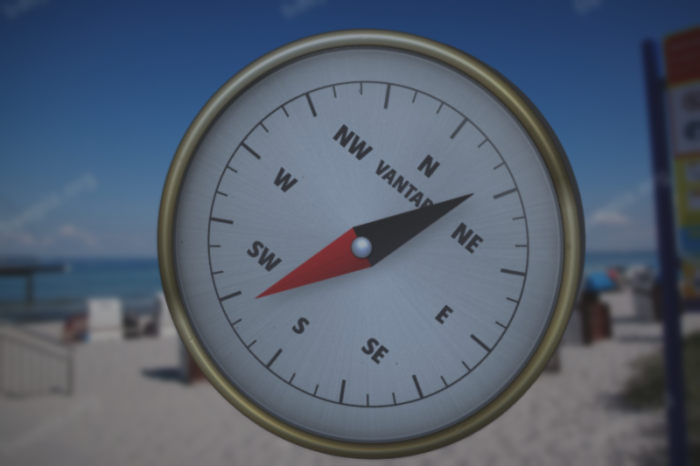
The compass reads 205 °
